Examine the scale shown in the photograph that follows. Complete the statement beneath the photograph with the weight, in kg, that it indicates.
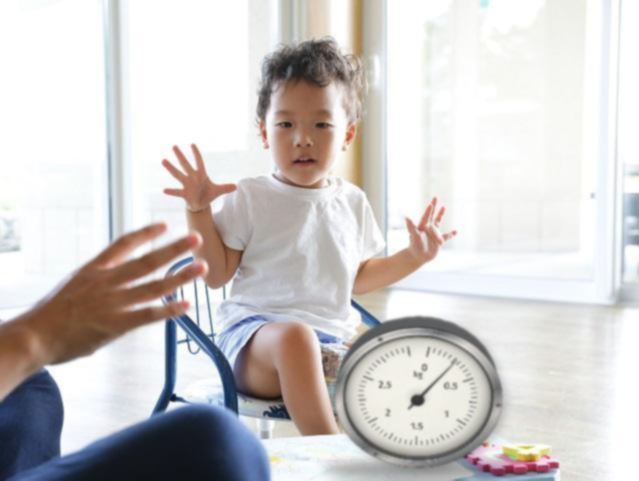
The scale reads 0.25 kg
